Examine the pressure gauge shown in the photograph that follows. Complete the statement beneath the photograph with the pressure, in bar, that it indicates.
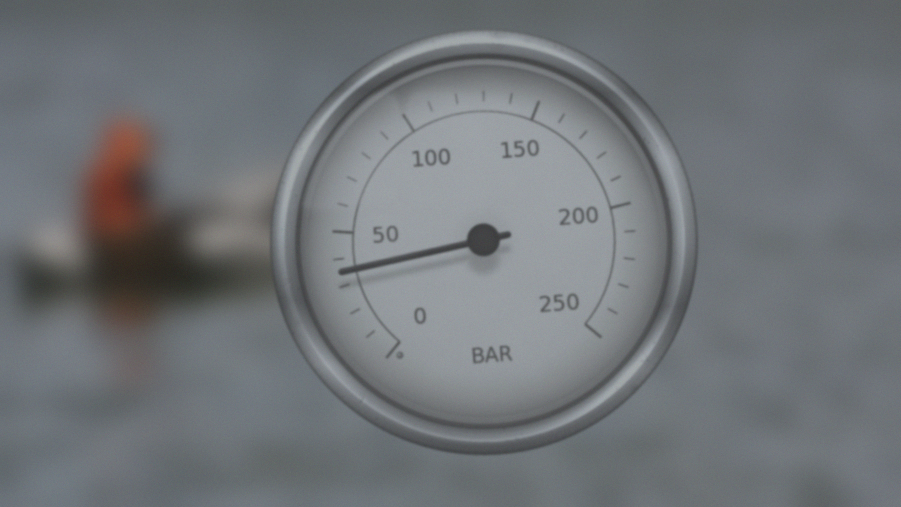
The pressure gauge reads 35 bar
